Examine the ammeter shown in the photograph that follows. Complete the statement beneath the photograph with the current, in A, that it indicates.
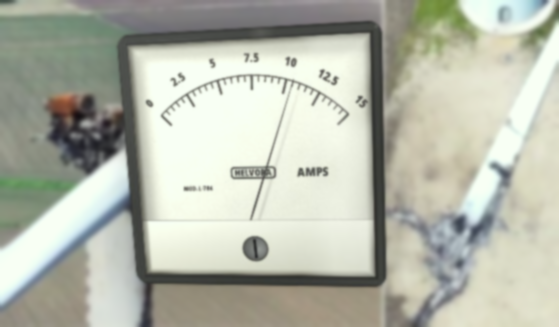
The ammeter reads 10.5 A
